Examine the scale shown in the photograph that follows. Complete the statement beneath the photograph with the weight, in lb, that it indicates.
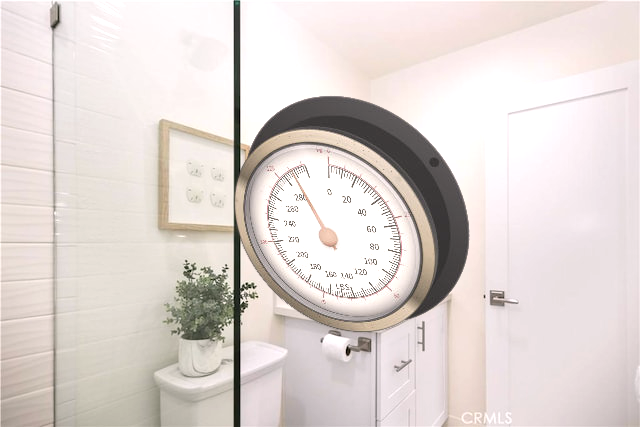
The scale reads 290 lb
